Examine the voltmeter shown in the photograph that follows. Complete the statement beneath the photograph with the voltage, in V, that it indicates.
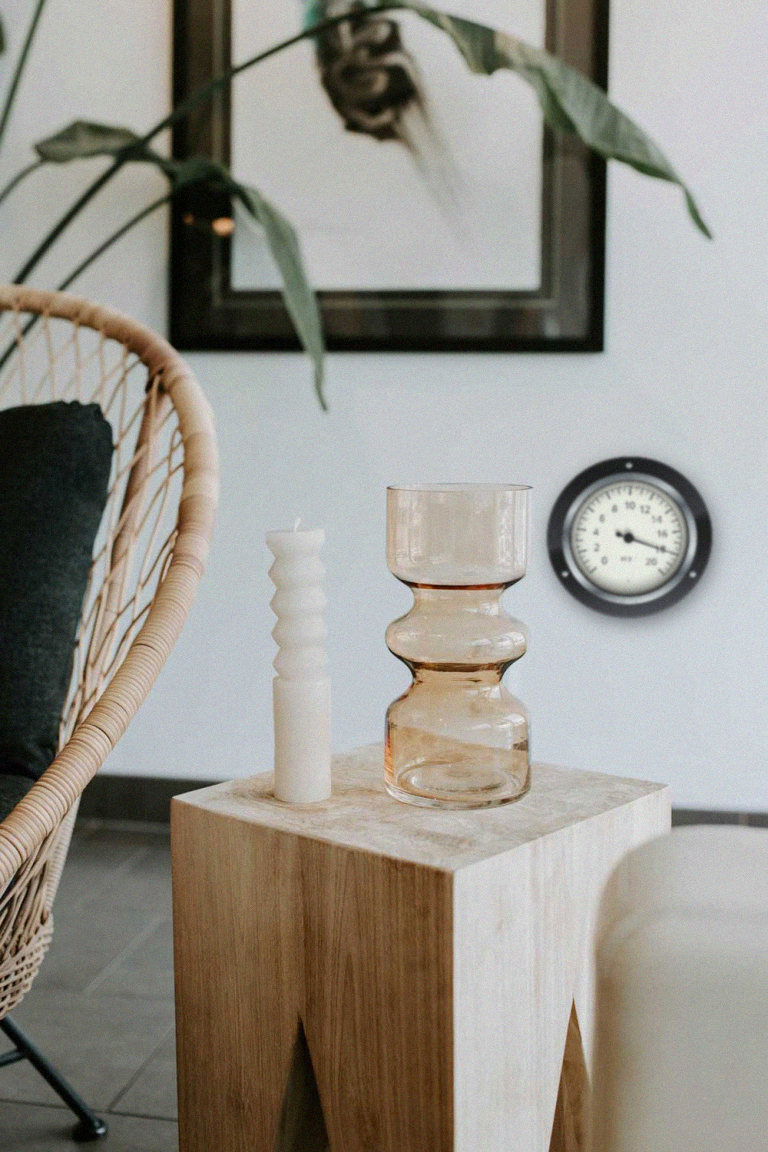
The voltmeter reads 18 V
